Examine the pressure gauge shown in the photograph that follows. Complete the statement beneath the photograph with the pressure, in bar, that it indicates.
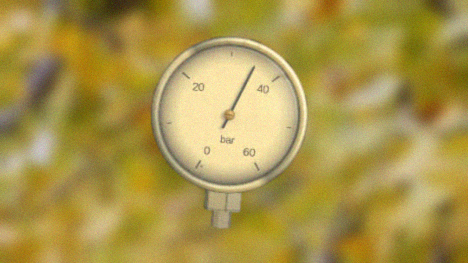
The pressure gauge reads 35 bar
